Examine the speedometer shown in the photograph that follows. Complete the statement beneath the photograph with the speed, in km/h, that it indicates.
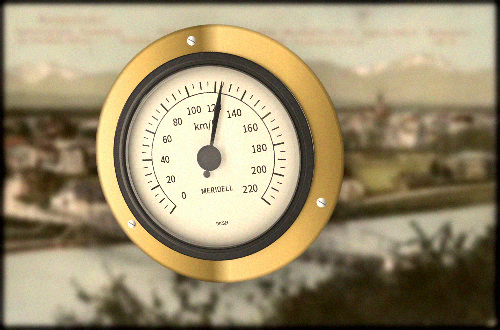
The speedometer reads 125 km/h
